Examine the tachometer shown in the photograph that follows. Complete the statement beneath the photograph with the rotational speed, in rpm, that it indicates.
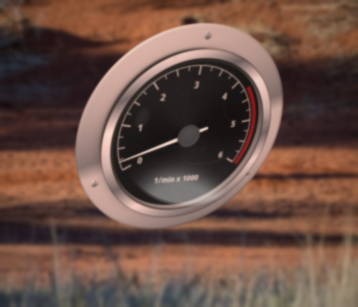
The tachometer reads 250 rpm
